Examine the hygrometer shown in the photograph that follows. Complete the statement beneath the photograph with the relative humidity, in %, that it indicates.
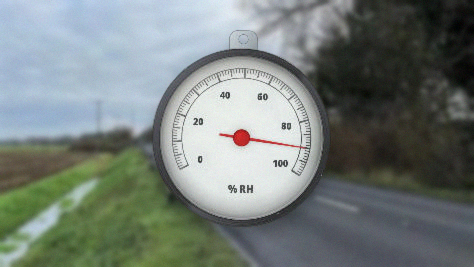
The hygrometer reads 90 %
